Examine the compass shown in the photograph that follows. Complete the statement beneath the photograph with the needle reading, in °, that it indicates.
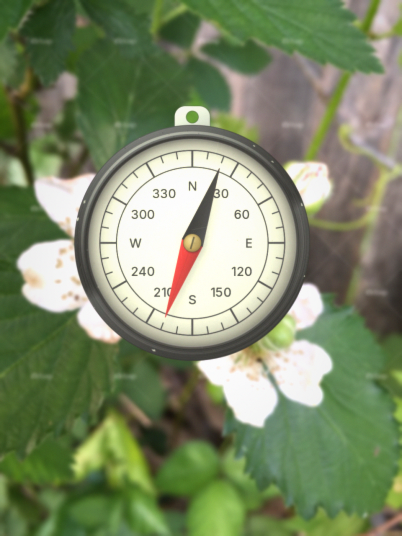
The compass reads 200 °
